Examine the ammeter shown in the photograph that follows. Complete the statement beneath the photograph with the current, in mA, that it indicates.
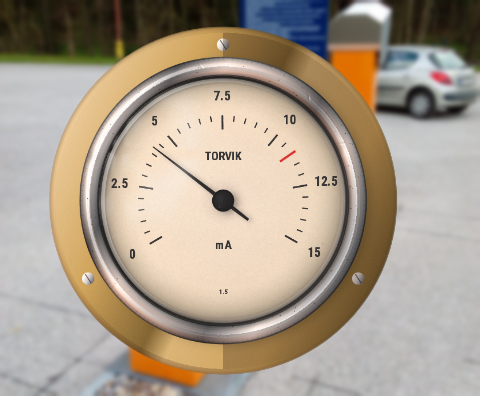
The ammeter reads 4.25 mA
